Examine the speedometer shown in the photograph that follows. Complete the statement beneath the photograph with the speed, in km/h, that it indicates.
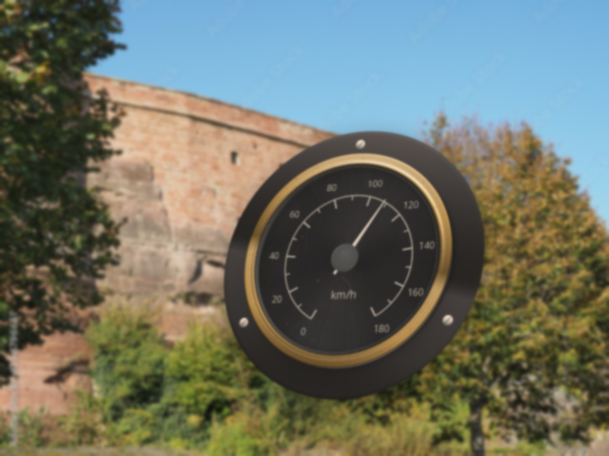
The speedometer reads 110 km/h
